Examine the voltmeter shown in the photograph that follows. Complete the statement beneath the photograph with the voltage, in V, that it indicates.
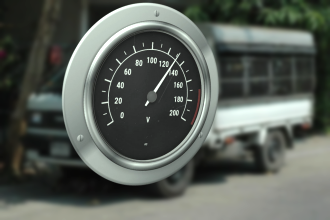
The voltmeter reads 130 V
